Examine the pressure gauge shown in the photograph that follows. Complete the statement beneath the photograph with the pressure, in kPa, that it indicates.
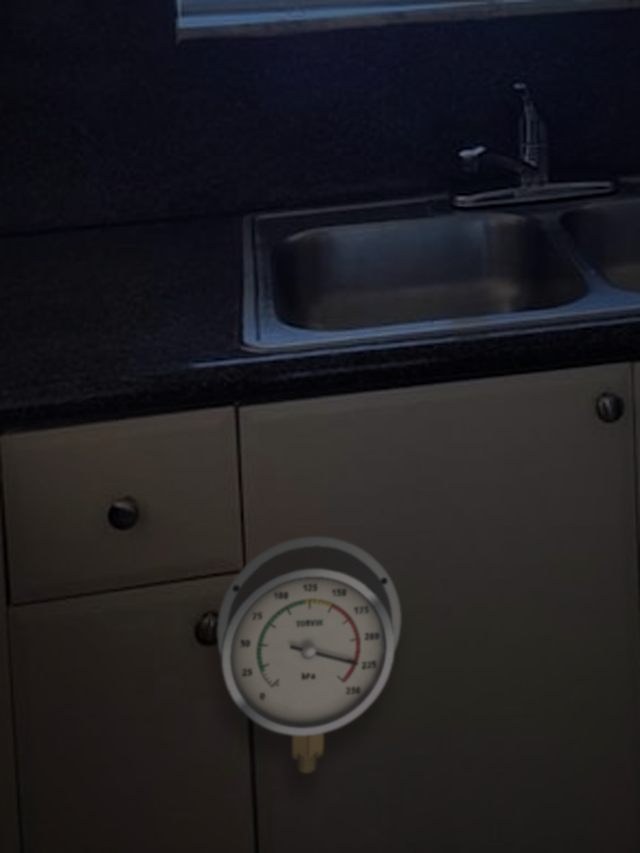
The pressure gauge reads 225 kPa
